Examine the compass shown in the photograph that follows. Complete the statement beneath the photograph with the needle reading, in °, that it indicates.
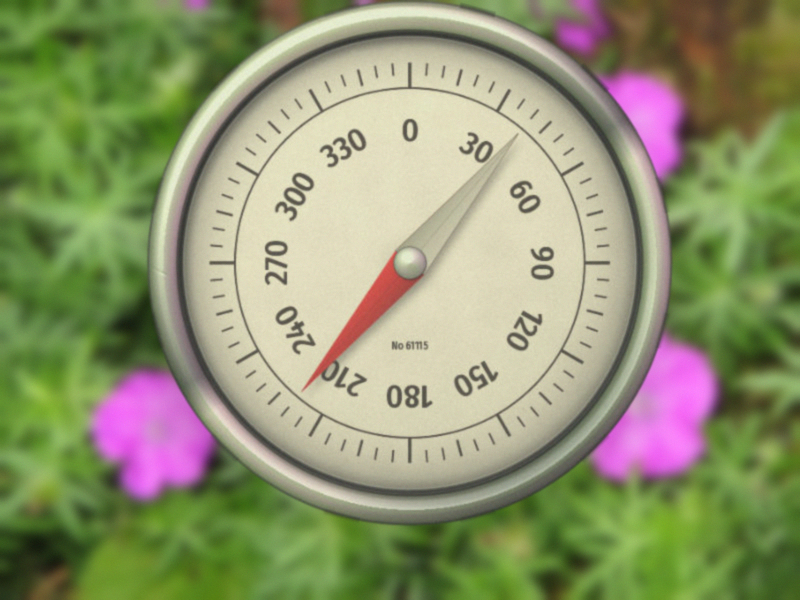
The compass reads 220 °
